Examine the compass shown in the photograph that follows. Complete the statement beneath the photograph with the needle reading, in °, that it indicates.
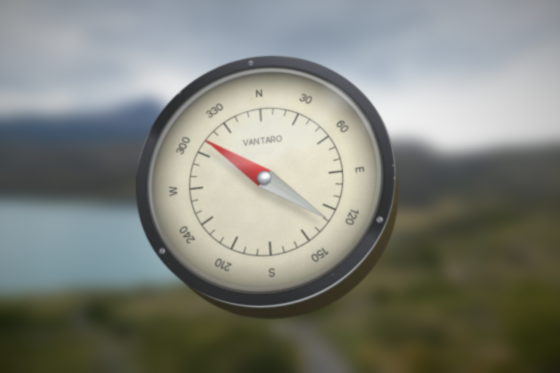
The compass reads 310 °
